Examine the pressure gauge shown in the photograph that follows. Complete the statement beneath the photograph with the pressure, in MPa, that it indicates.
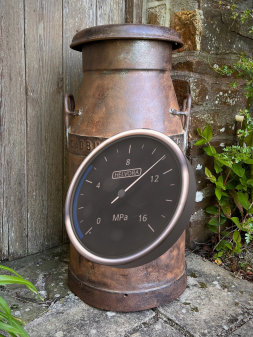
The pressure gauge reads 11 MPa
